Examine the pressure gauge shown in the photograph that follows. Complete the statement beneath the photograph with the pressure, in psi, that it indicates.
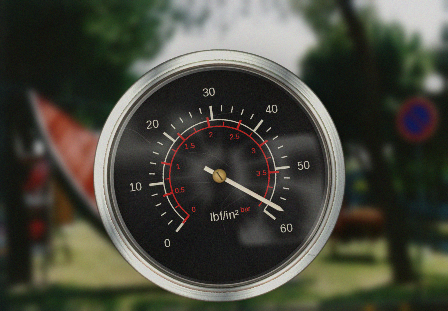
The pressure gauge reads 58 psi
